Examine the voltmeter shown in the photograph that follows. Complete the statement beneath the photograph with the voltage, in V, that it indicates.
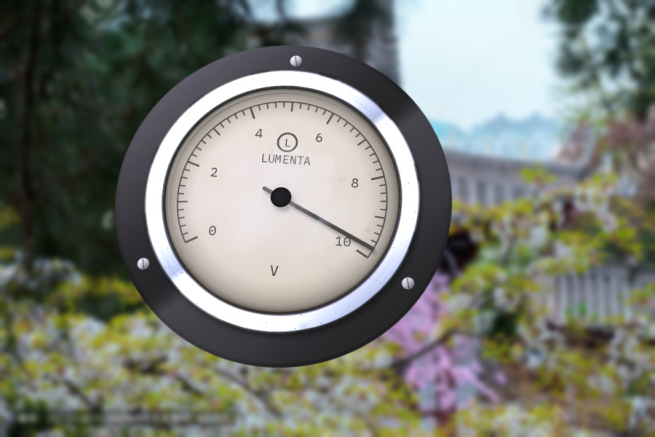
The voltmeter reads 9.8 V
